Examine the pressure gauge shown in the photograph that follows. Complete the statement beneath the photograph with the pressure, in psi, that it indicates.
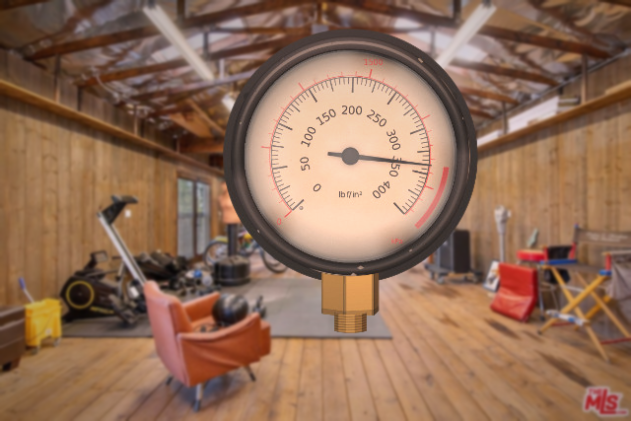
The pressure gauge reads 340 psi
